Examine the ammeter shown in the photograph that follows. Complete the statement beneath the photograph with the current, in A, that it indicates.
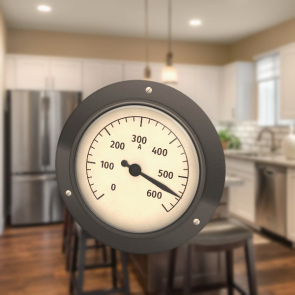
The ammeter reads 550 A
